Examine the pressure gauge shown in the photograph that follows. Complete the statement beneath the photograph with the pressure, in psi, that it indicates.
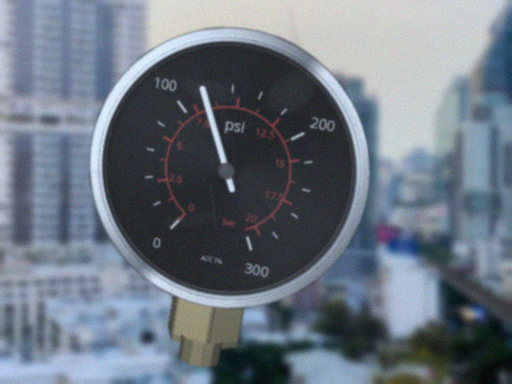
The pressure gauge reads 120 psi
